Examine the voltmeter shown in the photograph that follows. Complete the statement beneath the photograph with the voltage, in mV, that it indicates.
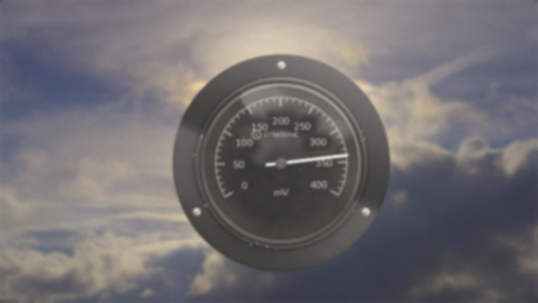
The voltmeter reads 340 mV
